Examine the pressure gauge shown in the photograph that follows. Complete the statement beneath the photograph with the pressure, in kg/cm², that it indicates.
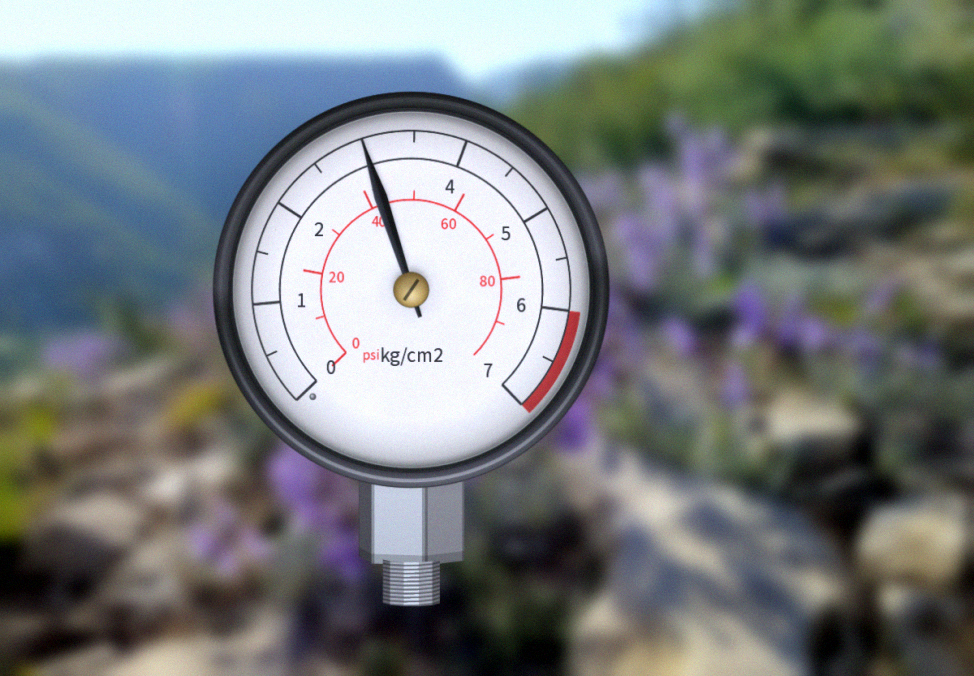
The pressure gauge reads 3 kg/cm²
